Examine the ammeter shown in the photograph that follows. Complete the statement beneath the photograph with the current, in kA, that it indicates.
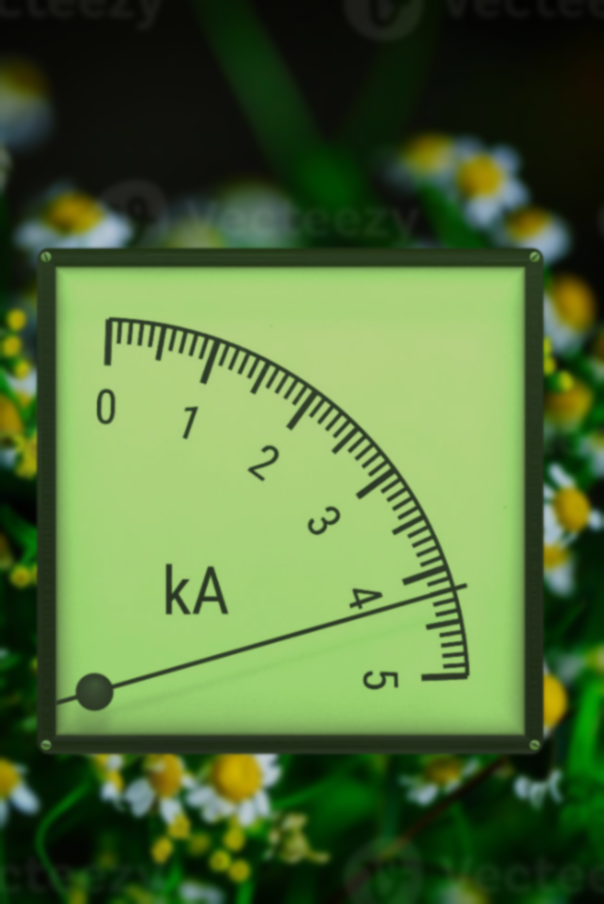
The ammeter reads 4.2 kA
